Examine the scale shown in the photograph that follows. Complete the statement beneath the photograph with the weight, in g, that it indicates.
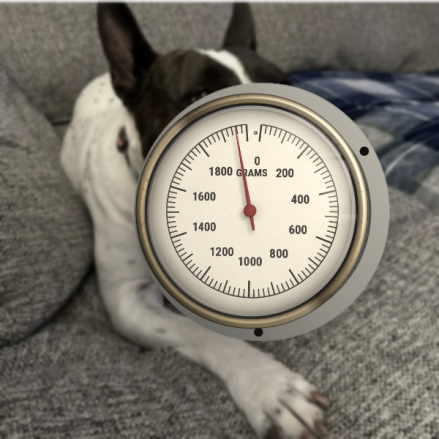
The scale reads 1960 g
